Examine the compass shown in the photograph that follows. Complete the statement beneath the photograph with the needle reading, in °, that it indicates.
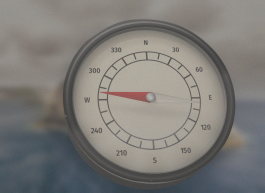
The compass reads 277.5 °
